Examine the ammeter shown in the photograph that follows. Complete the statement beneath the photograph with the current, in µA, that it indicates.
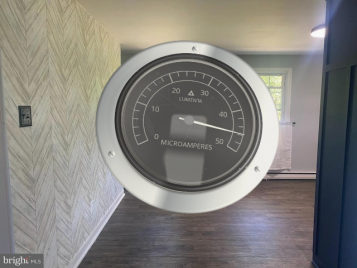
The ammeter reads 46 µA
